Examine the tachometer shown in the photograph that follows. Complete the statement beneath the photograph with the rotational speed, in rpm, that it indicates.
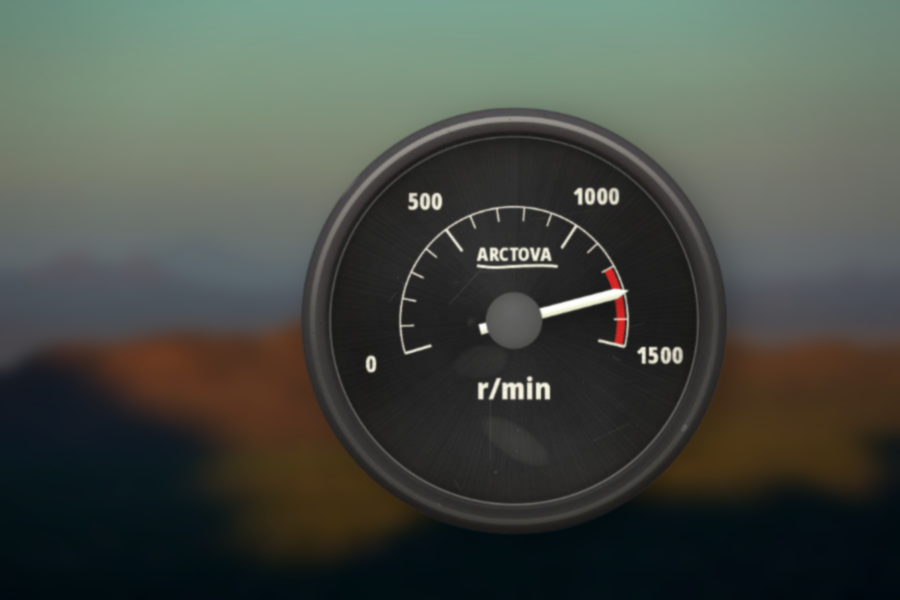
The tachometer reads 1300 rpm
